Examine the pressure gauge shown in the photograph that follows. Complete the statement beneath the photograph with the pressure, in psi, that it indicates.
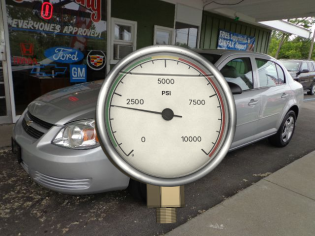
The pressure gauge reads 2000 psi
